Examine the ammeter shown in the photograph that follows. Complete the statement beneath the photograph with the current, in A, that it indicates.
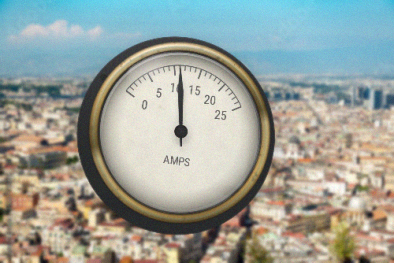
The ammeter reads 11 A
